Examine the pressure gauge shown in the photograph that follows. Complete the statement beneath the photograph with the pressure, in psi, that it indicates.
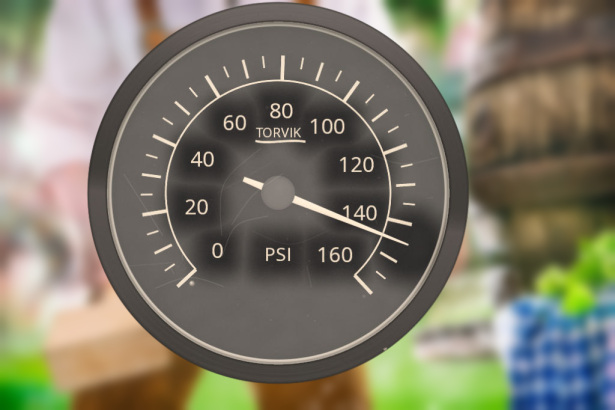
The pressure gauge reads 145 psi
